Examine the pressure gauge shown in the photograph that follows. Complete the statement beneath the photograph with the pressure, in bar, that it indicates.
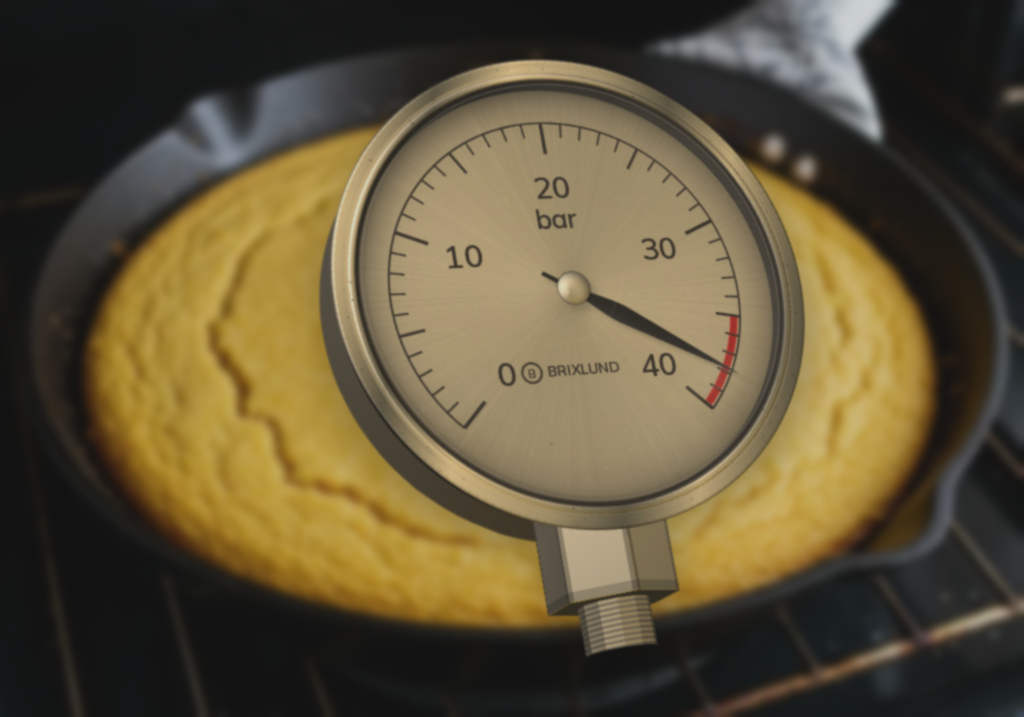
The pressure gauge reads 38 bar
